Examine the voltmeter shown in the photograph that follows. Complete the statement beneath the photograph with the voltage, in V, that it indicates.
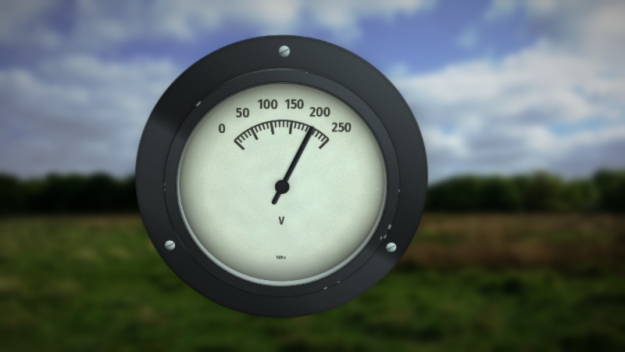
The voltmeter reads 200 V
